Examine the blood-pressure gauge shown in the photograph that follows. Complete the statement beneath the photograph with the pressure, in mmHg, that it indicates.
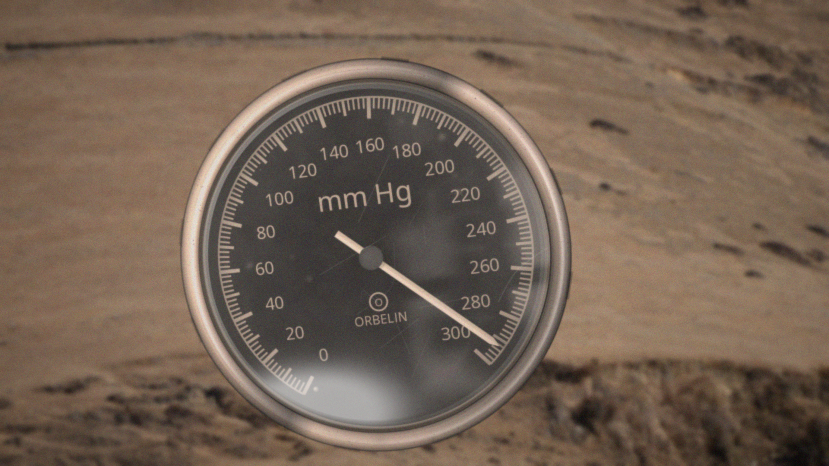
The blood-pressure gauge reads 292 mmHg
